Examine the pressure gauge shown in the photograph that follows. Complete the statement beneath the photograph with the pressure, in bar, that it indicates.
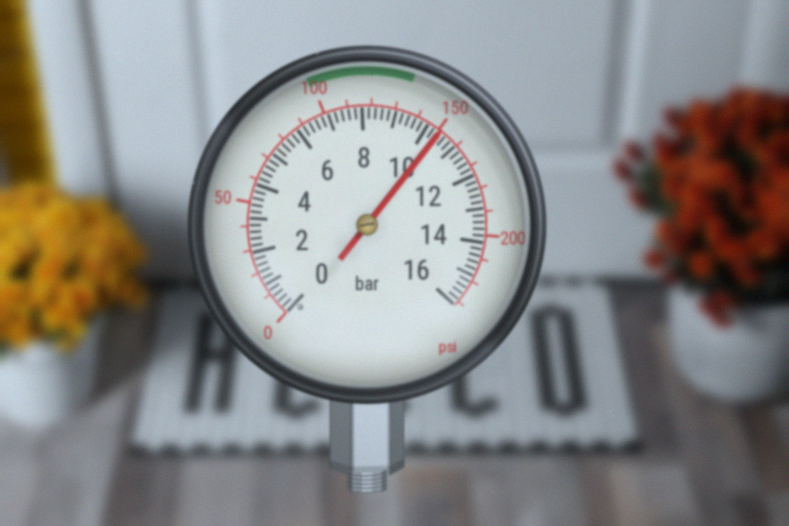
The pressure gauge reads 10.4 bar
